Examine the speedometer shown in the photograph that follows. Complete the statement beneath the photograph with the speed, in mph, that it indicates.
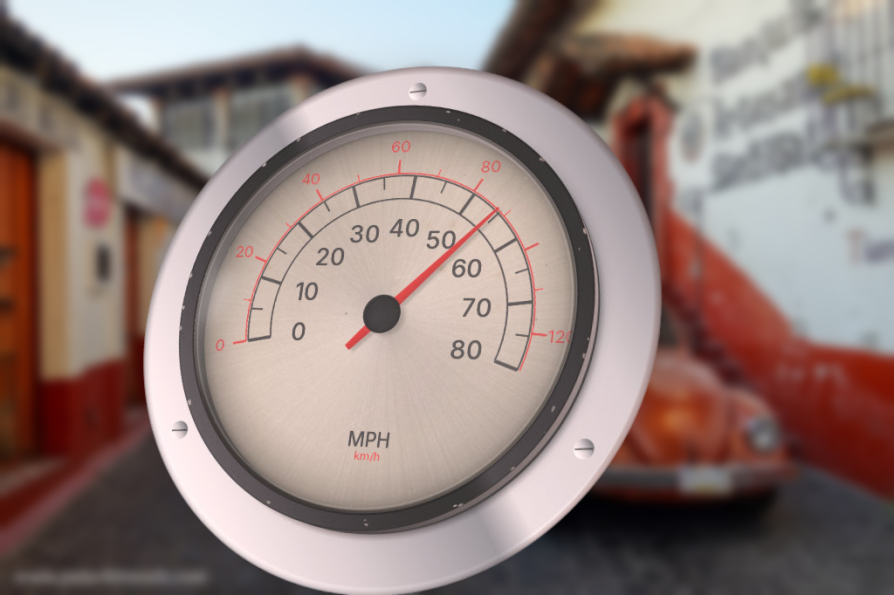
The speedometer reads 55 mph
